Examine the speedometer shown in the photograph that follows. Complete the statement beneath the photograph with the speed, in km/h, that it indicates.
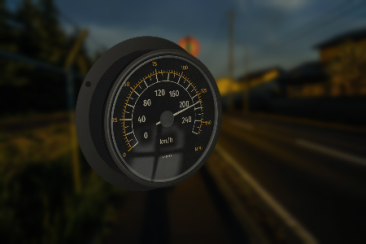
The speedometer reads 210 km/h
